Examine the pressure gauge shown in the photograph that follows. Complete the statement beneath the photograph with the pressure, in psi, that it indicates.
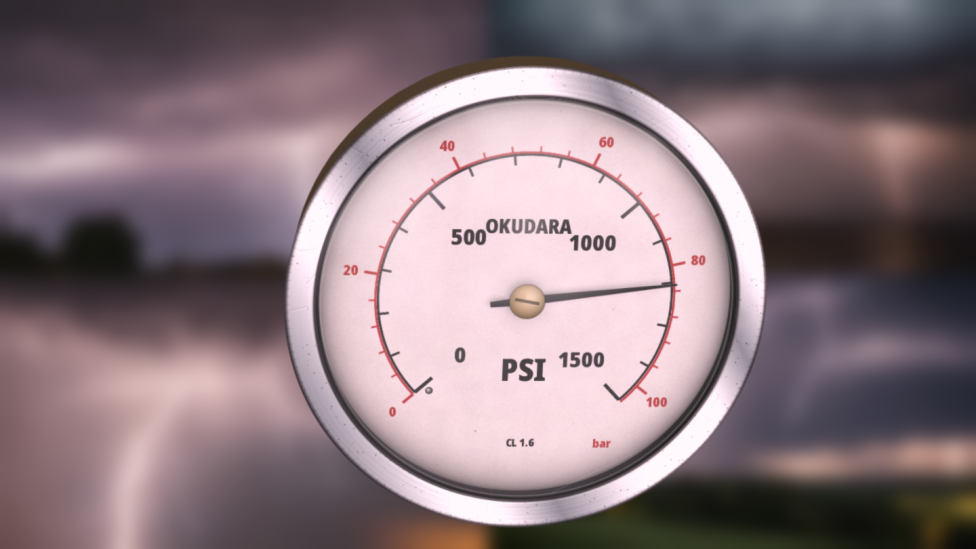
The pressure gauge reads 1200 psi
